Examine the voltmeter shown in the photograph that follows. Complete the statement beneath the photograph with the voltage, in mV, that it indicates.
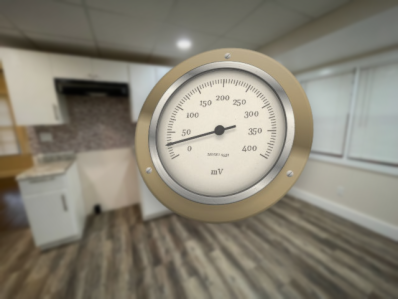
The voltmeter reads 25 mV
